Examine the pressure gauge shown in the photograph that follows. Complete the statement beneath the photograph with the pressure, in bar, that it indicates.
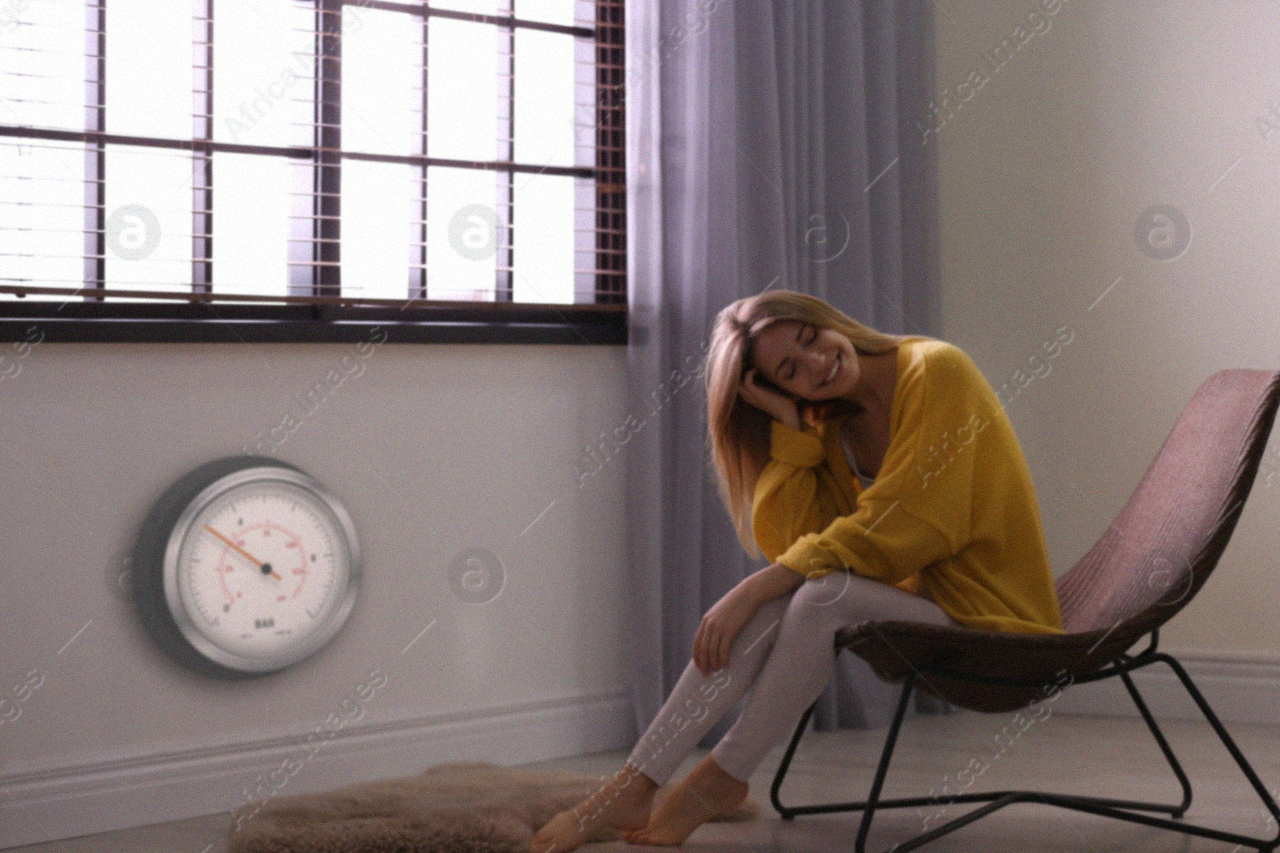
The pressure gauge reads 3 bar
